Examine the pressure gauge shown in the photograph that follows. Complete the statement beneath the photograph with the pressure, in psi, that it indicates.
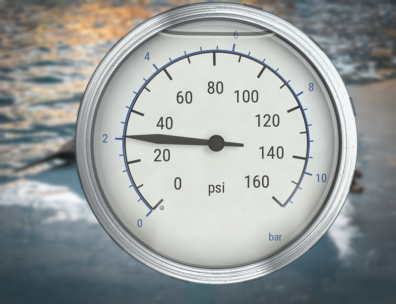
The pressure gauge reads 30 psi
